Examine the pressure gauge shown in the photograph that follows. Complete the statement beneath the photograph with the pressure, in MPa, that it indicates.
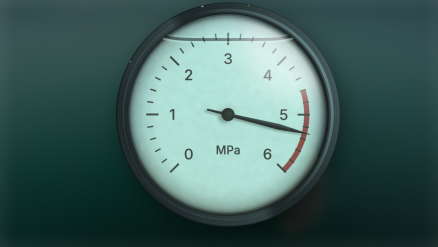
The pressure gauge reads 5.3 MPa
